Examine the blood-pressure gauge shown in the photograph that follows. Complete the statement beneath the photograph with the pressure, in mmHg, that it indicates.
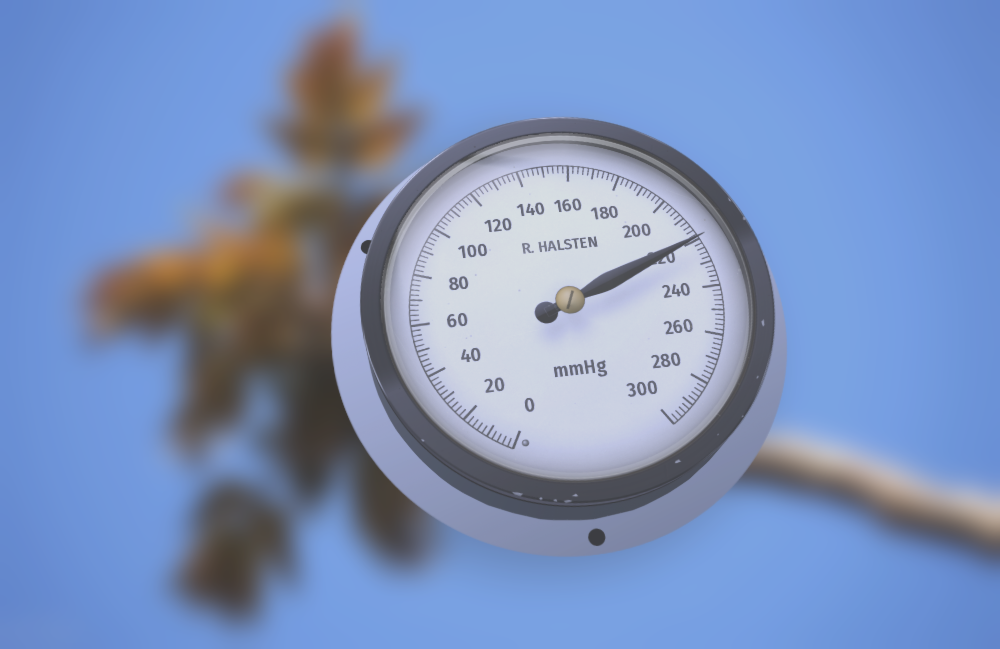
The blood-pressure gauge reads 220 mmHg
